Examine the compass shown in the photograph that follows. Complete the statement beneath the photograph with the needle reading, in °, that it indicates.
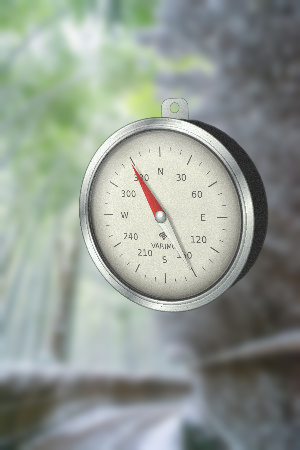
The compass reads 330 °
